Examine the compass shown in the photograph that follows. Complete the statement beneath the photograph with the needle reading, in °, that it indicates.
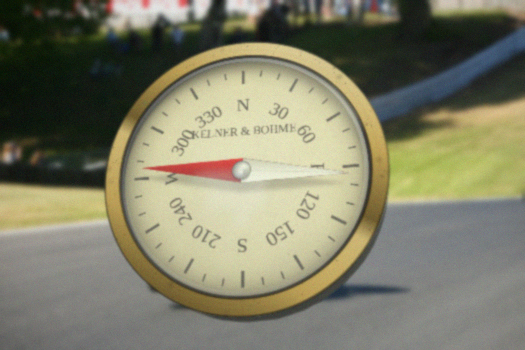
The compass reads 275 °
